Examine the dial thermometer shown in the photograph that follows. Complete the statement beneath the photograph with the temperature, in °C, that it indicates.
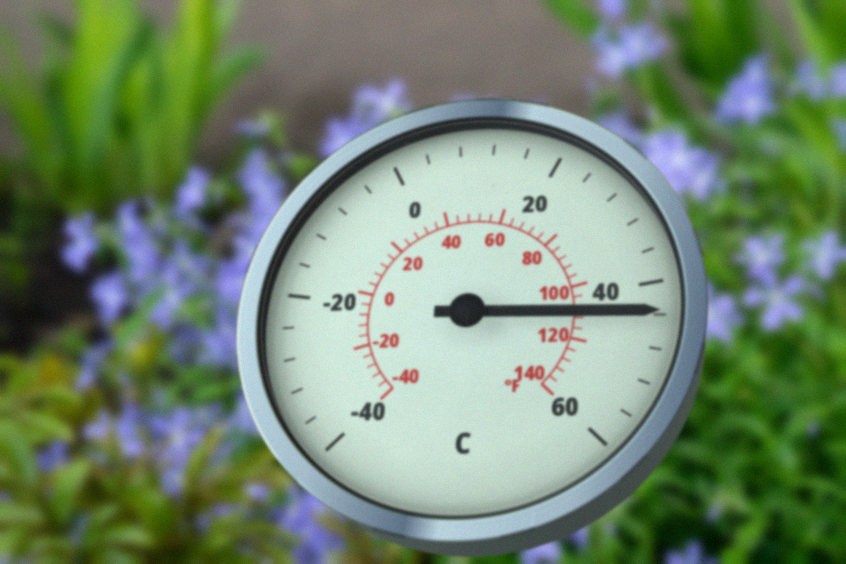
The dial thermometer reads 44 °C
